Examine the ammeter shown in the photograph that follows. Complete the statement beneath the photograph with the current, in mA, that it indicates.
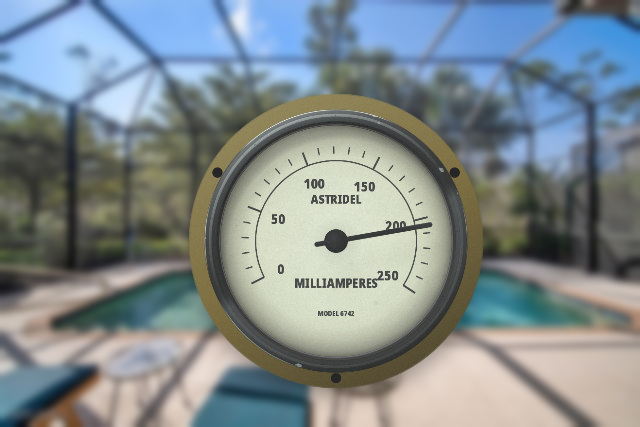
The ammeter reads 205 mA
